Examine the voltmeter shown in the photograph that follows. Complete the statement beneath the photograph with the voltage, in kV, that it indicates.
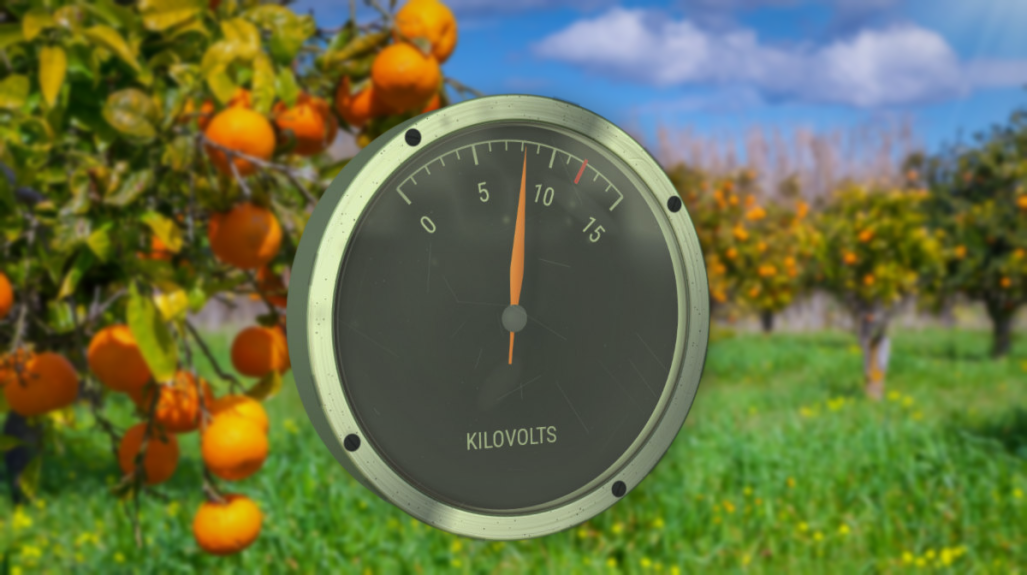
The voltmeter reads 8 kV
